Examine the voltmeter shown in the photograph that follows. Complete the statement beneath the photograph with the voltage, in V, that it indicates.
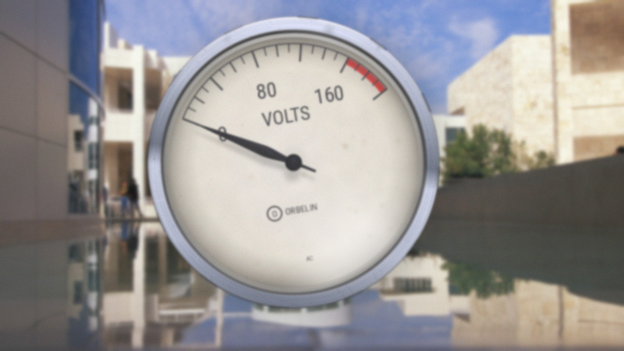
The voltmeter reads 0 V
